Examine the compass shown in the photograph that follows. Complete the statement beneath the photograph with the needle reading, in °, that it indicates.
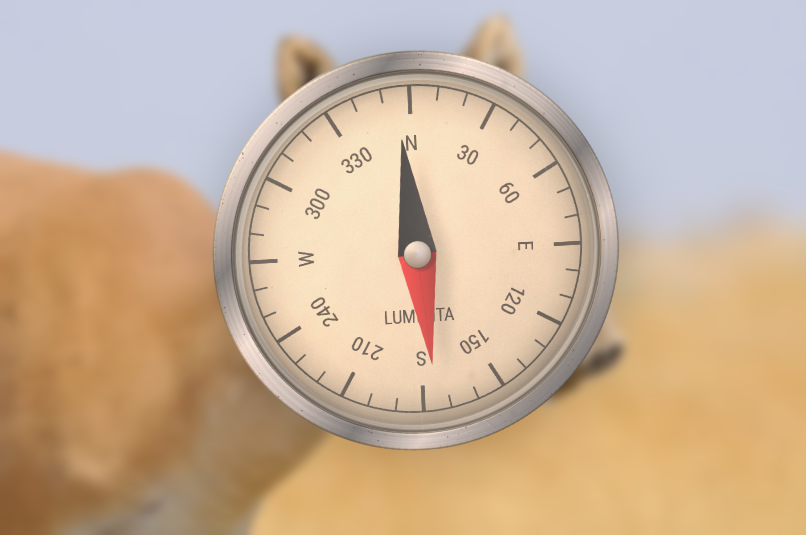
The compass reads 175 °
